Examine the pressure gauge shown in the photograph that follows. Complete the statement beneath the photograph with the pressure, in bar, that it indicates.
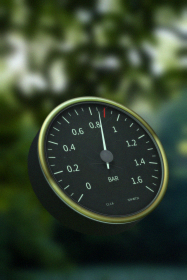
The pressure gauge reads 0.85 bar
